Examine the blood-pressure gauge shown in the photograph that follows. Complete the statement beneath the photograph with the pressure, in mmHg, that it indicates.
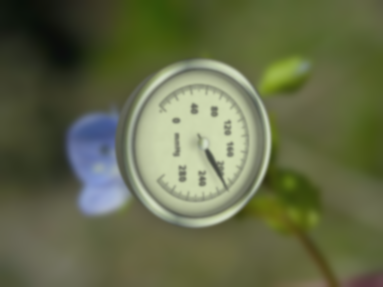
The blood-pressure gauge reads 210 mmHg
